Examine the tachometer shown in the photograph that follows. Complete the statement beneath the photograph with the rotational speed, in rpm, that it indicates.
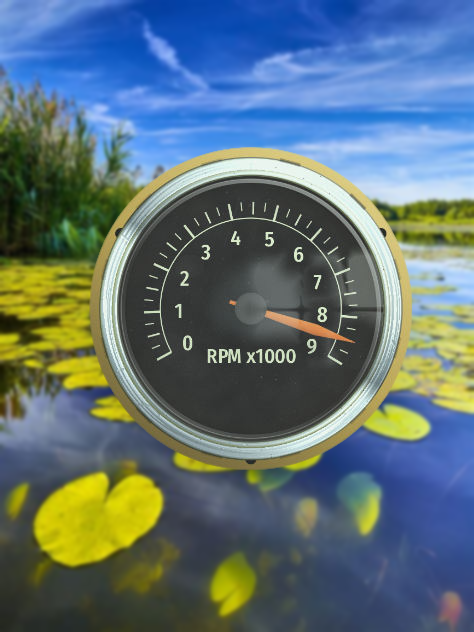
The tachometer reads 8500 rpm
